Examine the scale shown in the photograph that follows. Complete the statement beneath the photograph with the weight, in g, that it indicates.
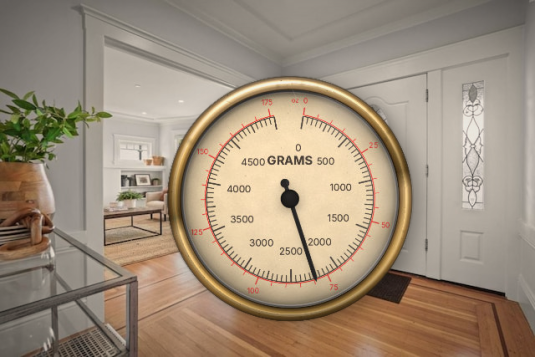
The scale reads 2250 g
